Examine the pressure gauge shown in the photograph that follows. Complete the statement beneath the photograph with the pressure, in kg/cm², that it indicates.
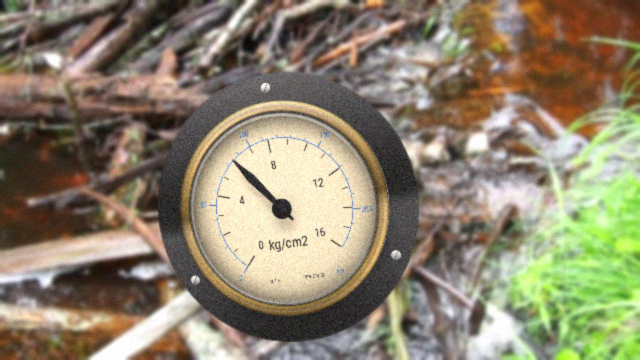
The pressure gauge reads 6 kg/cm²
